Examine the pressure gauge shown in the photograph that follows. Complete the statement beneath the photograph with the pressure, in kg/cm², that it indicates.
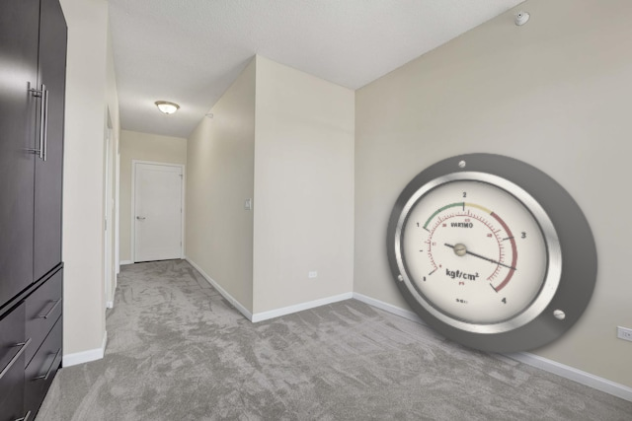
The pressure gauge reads 3.5 kg/cm²
